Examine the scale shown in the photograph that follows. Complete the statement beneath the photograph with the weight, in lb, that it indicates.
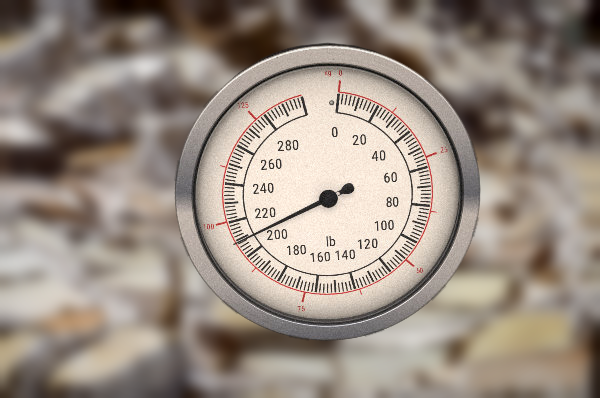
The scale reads 210 lb
